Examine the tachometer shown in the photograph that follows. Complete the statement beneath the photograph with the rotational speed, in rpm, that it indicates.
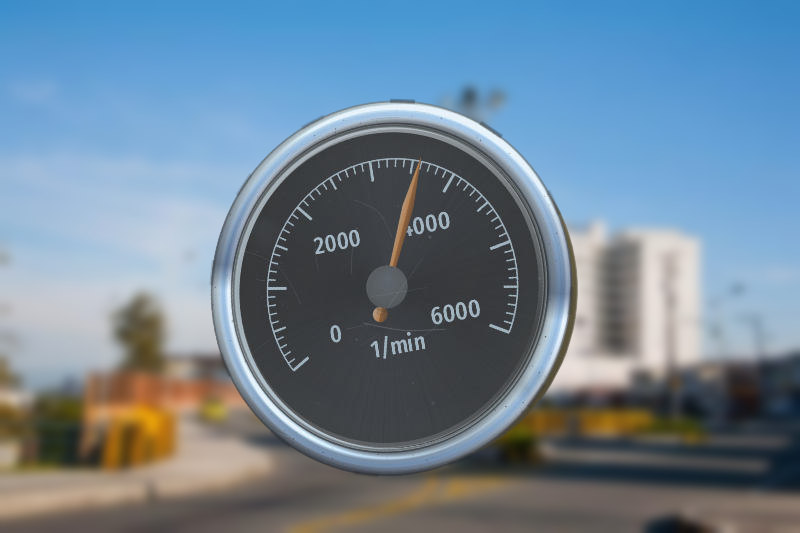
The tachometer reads 3600 rpm
